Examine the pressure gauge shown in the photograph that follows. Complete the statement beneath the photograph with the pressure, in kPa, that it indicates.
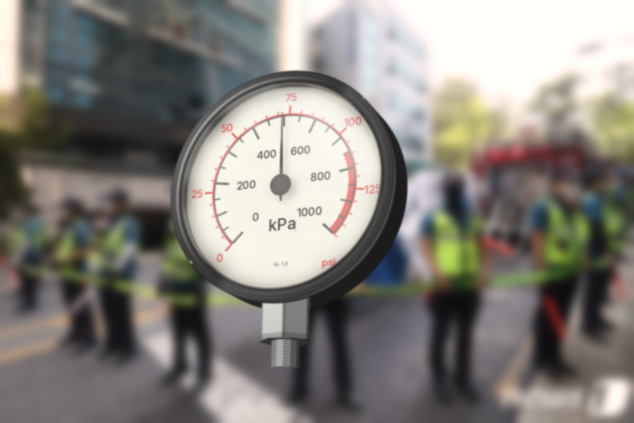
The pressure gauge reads 500 kPa
